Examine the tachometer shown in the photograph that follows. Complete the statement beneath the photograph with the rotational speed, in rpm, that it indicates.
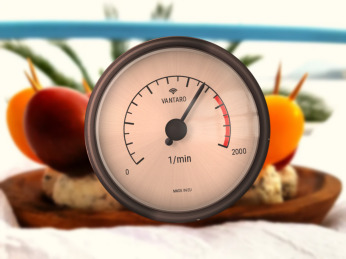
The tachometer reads 1350 rpm
